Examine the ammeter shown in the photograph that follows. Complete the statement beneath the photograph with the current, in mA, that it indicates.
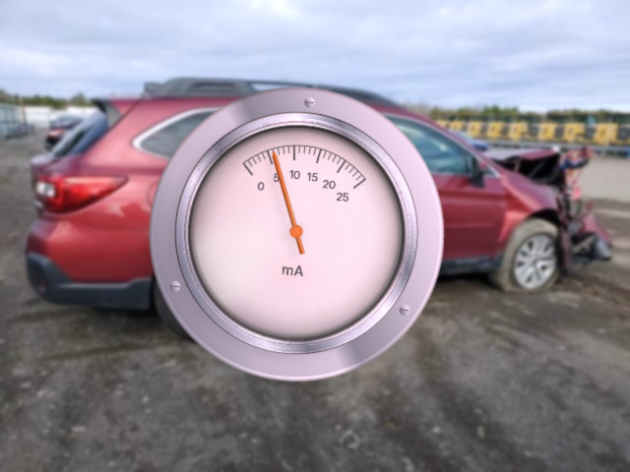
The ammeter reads 6 mA
